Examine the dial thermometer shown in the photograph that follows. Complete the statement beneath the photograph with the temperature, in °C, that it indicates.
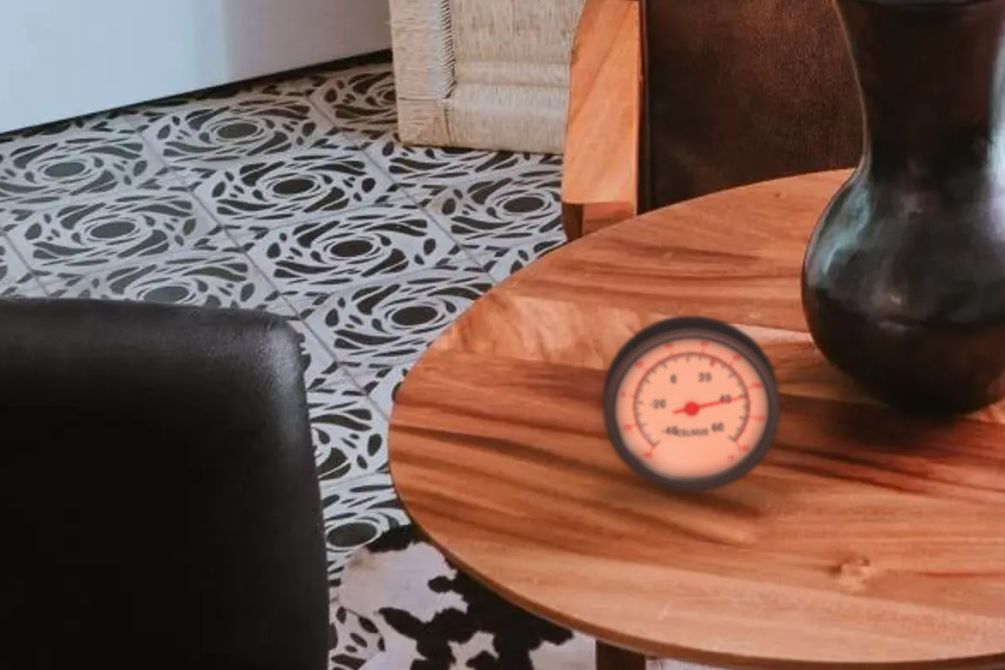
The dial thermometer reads 40 °C
